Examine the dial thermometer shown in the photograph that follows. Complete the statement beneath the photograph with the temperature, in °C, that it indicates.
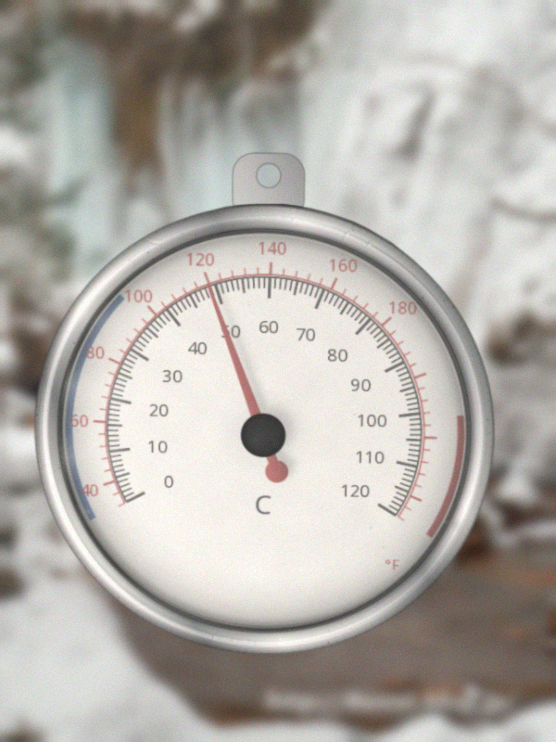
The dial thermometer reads 49 °C
